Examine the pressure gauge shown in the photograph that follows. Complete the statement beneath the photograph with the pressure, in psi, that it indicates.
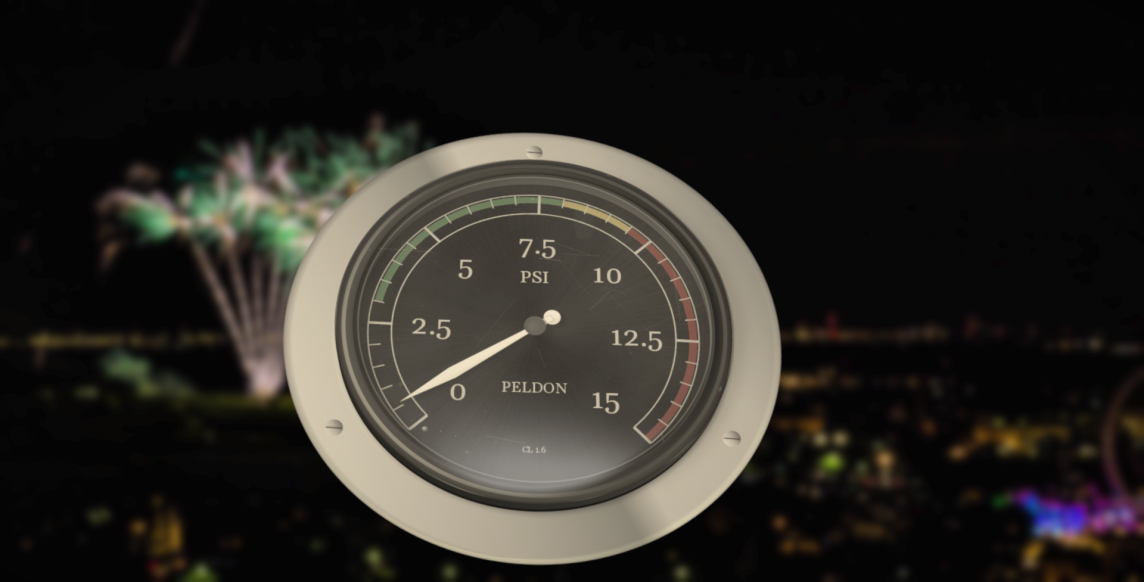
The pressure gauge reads 0.5 psi
